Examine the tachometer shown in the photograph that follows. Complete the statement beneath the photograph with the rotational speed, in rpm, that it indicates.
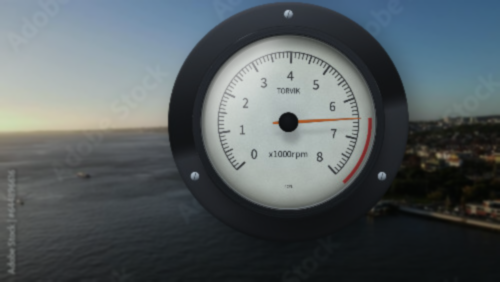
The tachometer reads 6500 rpm
